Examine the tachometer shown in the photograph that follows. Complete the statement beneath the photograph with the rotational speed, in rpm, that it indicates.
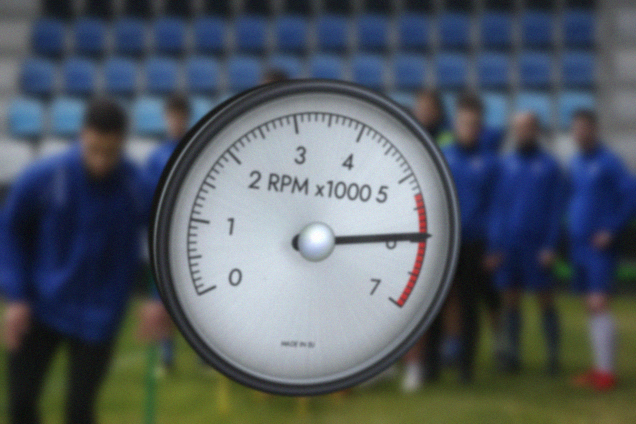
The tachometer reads 5900 rpm
